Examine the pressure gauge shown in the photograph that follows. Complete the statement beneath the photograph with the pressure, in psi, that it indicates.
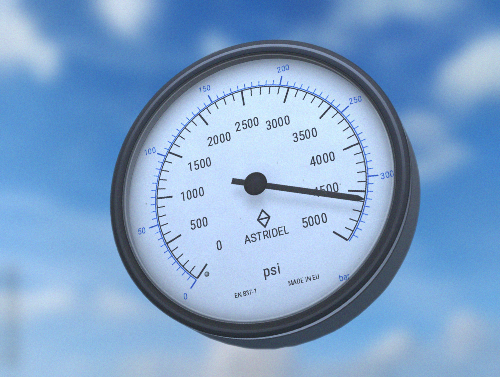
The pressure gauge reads 4600 psi
